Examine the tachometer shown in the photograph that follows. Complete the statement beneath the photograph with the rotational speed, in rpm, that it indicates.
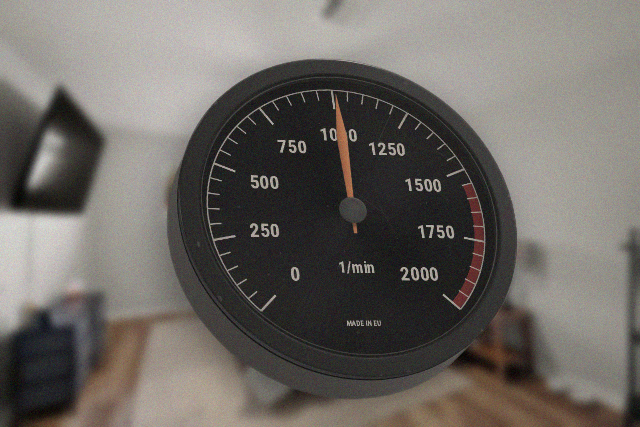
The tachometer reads 1000 rpm
